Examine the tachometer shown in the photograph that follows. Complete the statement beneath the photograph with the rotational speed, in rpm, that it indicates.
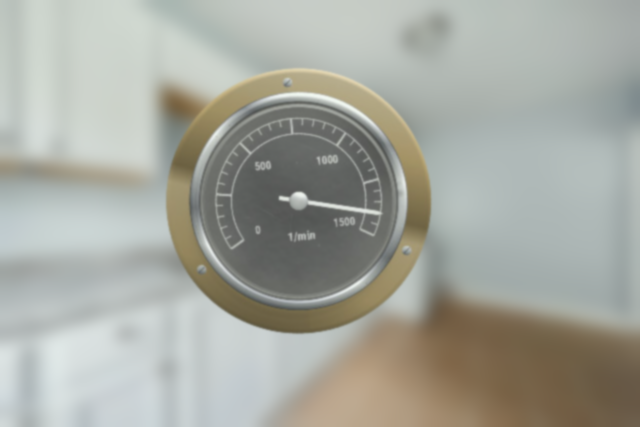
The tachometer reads 1400 rpm
